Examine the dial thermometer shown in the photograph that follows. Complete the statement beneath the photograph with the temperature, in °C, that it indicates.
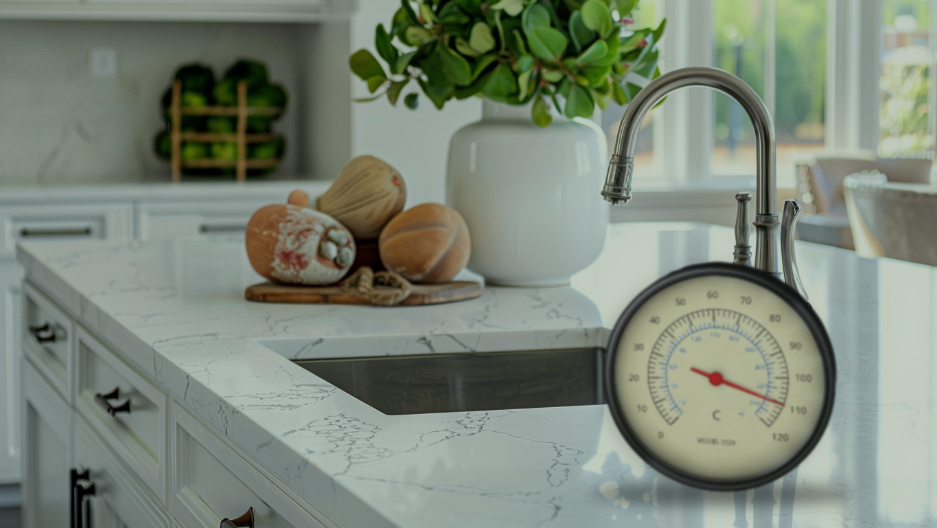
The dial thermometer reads 110 °C
